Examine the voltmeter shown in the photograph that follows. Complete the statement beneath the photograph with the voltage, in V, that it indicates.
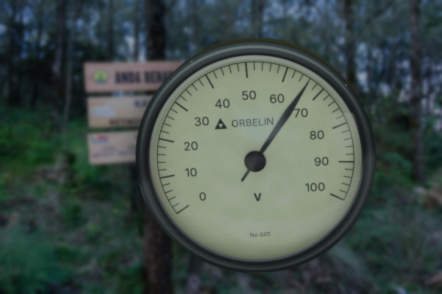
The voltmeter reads 66 V
